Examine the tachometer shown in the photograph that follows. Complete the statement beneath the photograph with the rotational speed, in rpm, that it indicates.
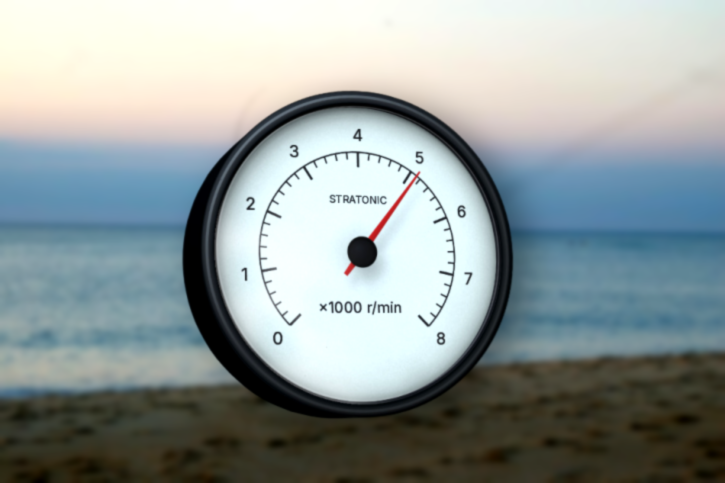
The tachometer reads 5100 rpm
